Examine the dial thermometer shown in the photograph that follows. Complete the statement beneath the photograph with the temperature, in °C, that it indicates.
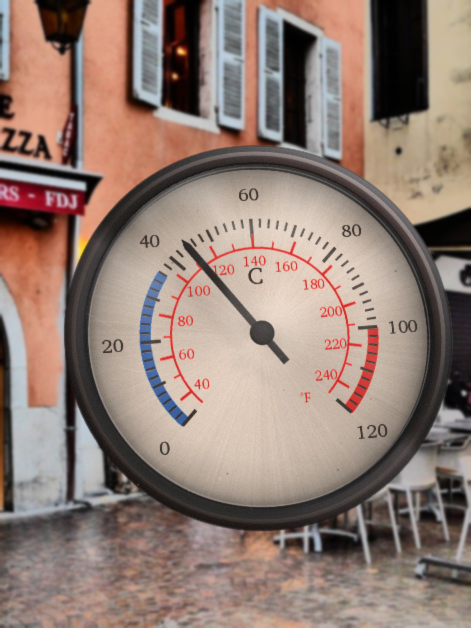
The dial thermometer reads 44 °C
